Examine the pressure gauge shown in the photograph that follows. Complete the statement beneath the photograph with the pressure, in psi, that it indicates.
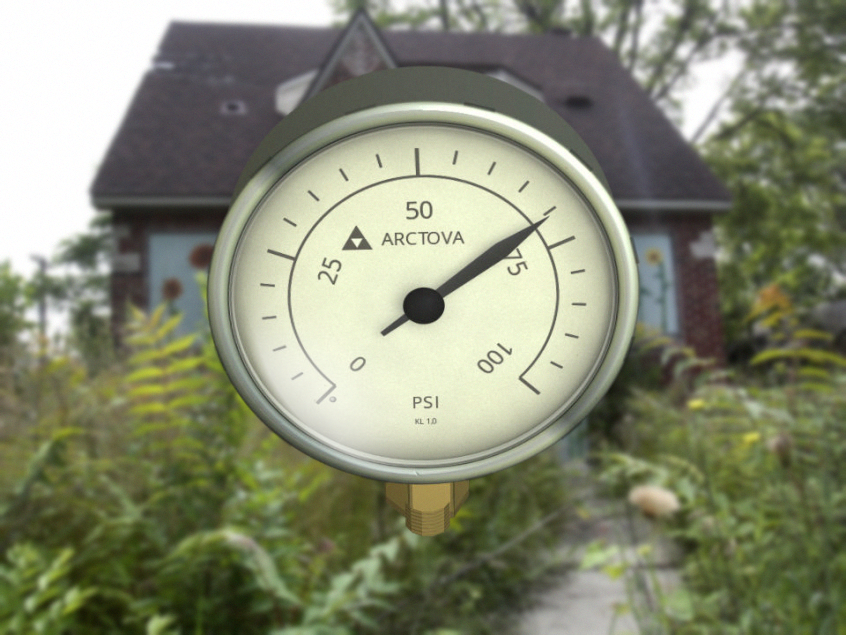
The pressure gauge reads 70 psi
